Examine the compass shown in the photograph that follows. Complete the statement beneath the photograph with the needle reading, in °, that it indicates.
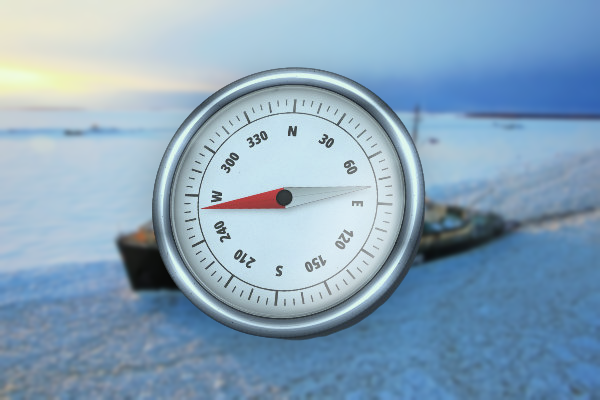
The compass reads 260 °
